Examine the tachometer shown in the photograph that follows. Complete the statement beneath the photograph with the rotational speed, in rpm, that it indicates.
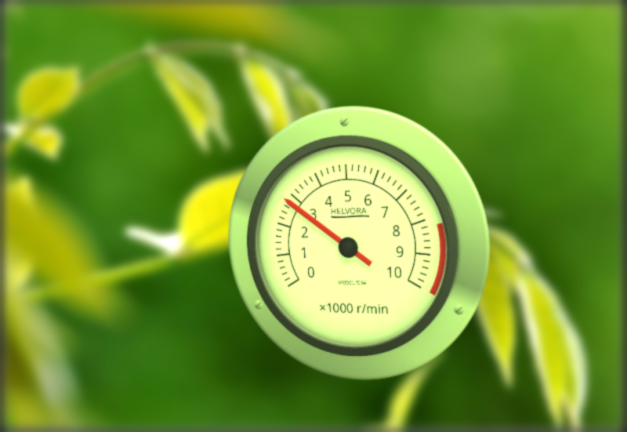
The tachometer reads 2800 rpm
